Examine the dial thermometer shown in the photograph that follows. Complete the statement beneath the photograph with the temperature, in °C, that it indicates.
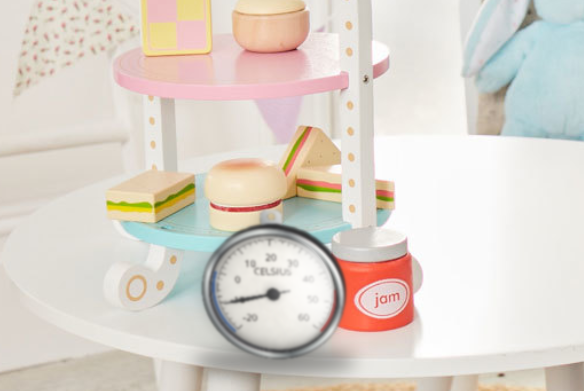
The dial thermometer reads -10 °C
